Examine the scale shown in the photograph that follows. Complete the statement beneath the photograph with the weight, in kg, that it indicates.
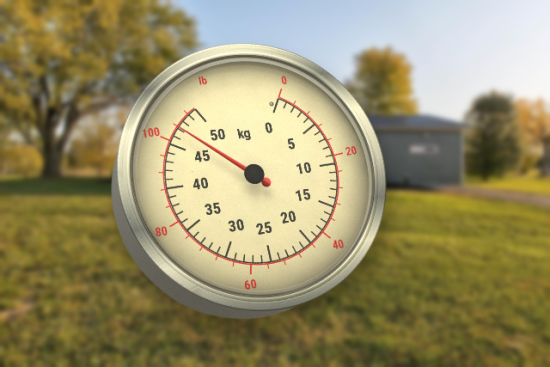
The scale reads 47 kg
